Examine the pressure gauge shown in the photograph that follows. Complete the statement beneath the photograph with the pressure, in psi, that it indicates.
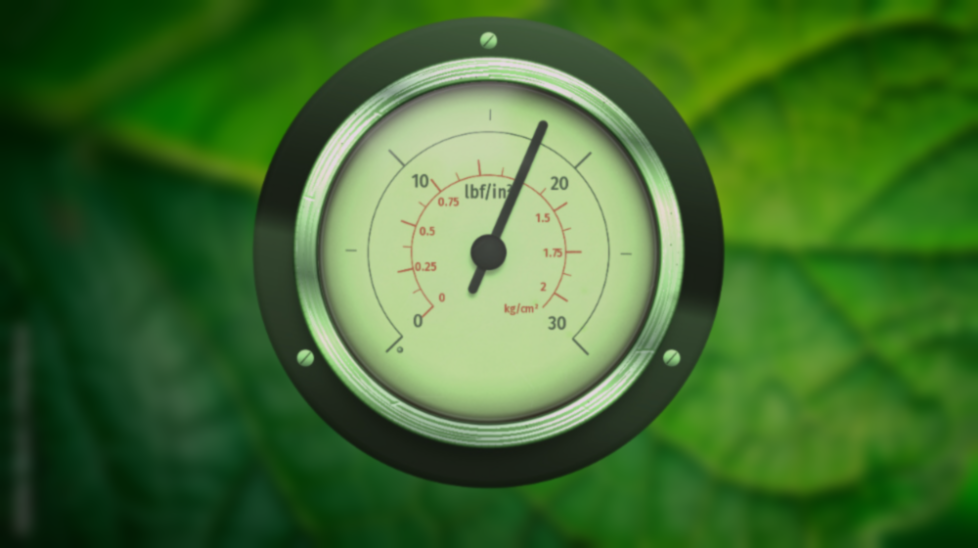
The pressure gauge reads 17.5 psi
